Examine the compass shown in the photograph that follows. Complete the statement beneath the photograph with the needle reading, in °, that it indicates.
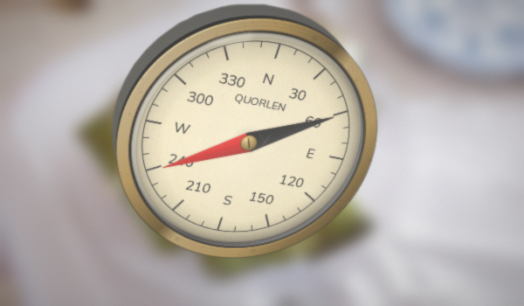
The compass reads 240 °
